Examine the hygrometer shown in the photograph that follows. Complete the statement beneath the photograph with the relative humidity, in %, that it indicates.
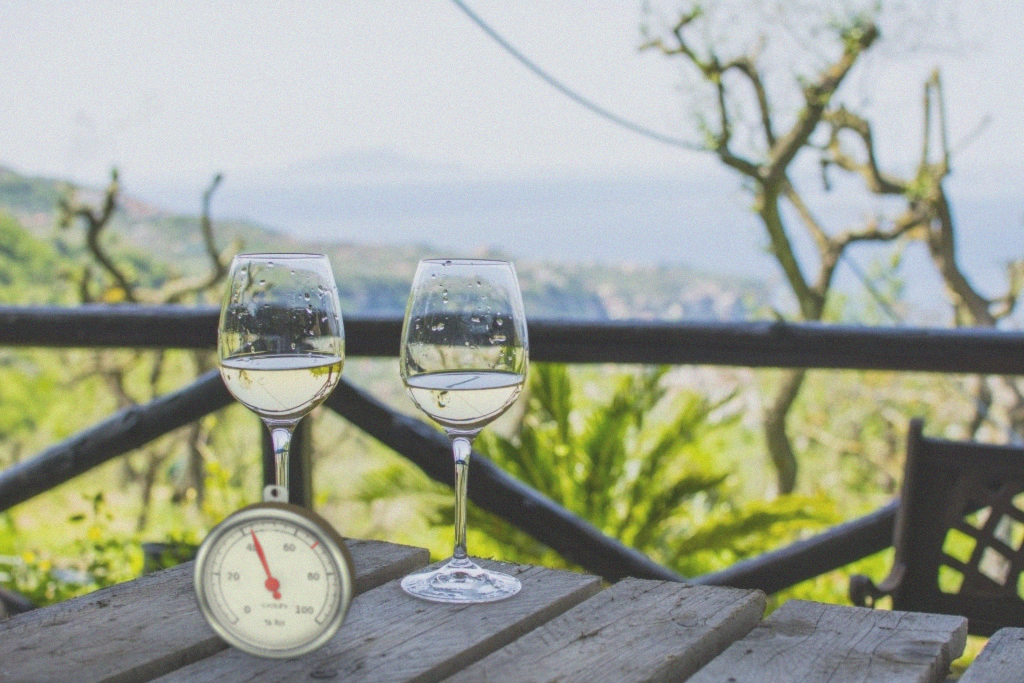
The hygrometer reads 44 %
